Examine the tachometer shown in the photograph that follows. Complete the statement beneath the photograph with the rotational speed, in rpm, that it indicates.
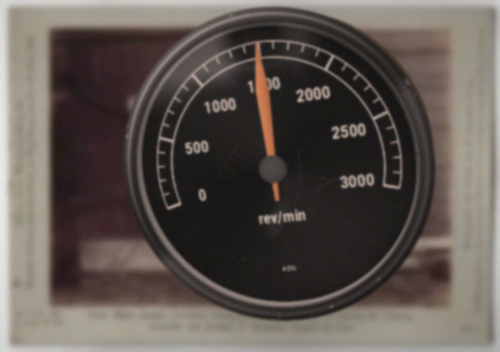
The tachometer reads 1500 rpm
